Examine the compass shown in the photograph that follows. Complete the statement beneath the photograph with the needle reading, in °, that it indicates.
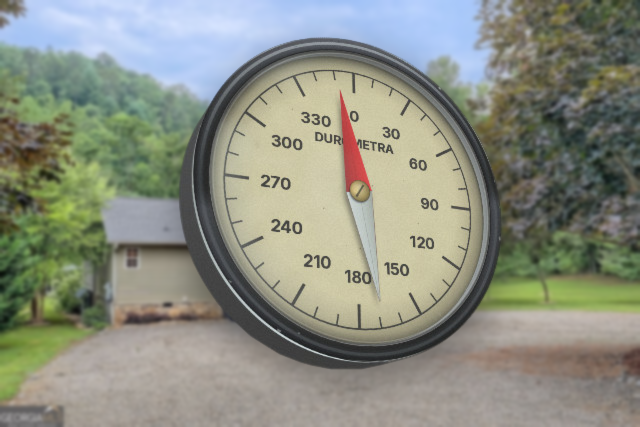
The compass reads 350 °
